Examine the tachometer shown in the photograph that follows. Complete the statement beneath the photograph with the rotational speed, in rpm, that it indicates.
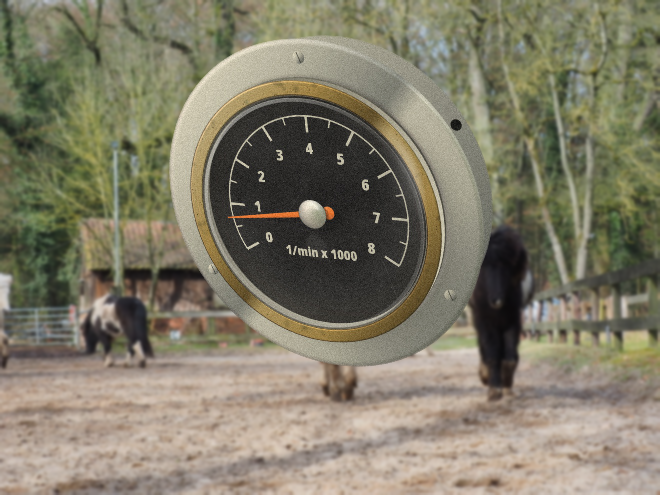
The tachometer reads 750 rpm
